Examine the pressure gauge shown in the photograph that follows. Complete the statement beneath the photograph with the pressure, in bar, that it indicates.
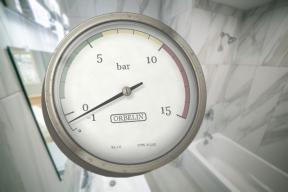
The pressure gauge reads -0.5 bar
